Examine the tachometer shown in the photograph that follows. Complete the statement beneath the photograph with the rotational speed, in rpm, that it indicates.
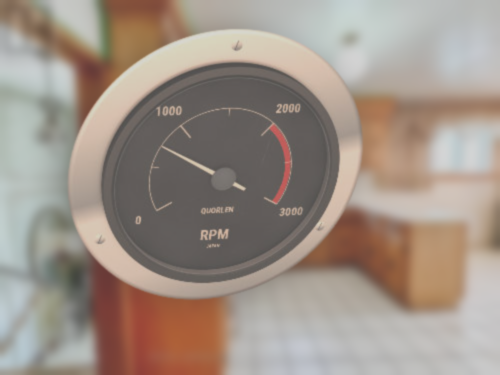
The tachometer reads 750 rpm
